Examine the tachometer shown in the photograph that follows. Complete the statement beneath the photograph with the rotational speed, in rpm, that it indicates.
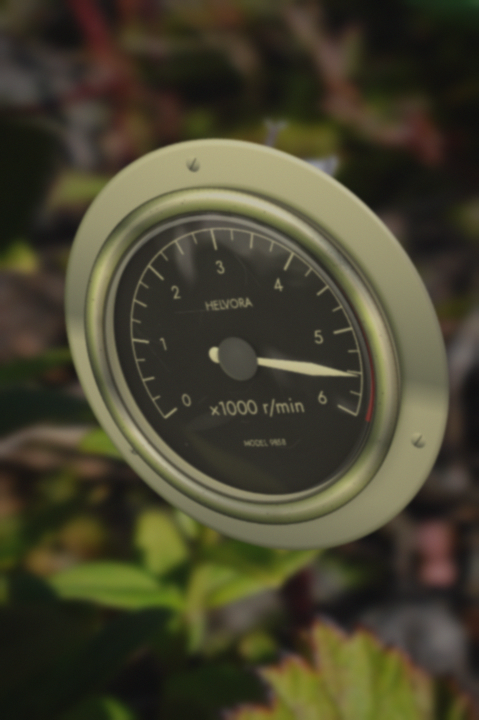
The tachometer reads 5500 rpm
